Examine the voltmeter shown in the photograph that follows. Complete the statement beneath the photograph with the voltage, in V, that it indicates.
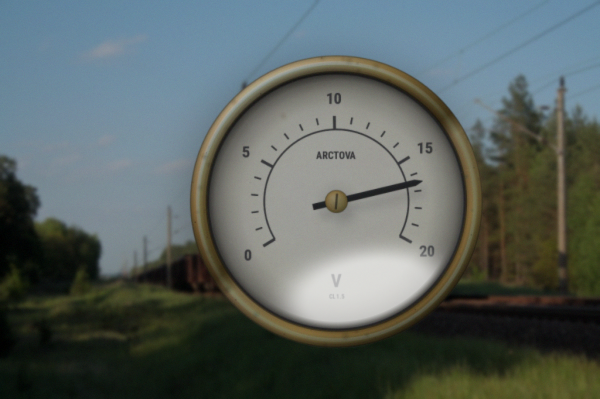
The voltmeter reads 16.5 V
